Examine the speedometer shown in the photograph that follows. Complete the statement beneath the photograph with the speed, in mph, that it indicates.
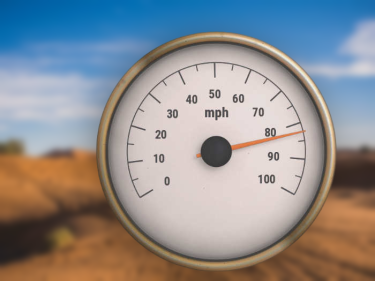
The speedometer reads 82.5 mph
